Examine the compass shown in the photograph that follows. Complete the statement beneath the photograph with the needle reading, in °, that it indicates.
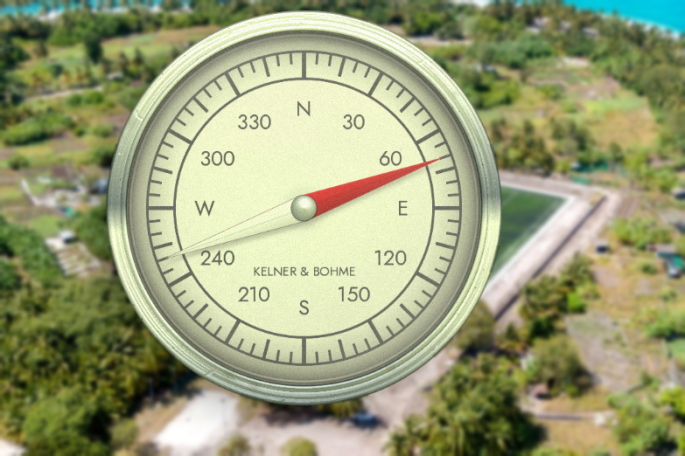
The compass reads 70 °
